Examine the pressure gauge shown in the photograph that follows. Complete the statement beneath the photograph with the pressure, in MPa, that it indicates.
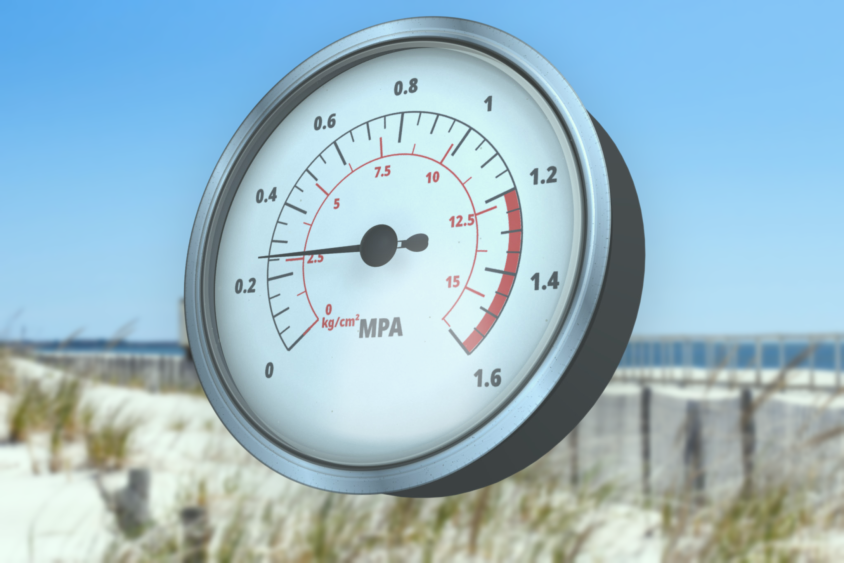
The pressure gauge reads 0.25 MPa
